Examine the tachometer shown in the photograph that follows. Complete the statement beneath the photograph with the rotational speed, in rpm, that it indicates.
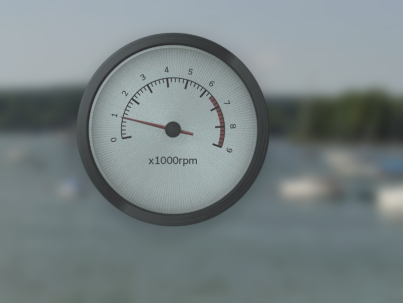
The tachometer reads 1000 rpm
